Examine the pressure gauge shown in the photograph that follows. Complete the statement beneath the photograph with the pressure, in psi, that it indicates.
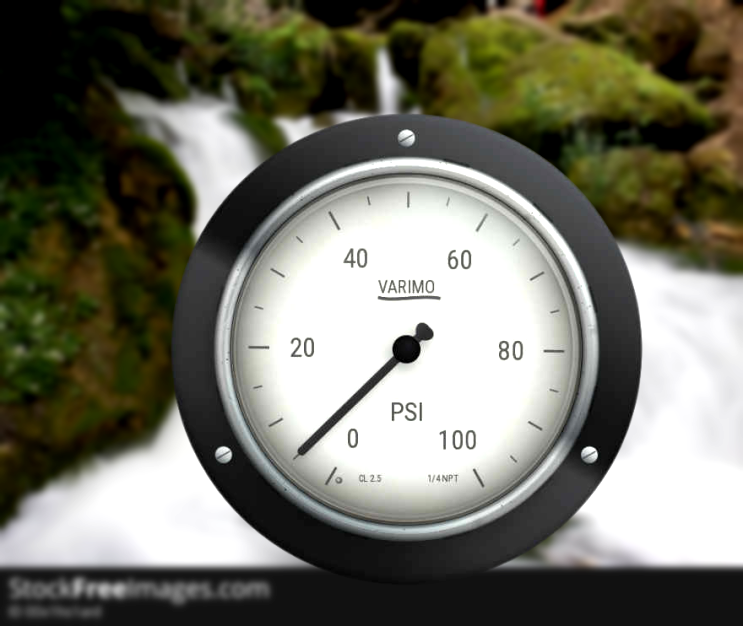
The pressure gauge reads 5 psi
